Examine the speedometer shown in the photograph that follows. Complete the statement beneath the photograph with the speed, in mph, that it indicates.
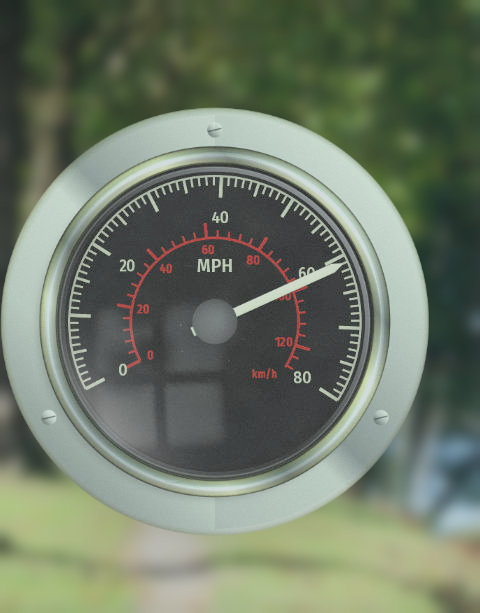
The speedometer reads 61 mph
